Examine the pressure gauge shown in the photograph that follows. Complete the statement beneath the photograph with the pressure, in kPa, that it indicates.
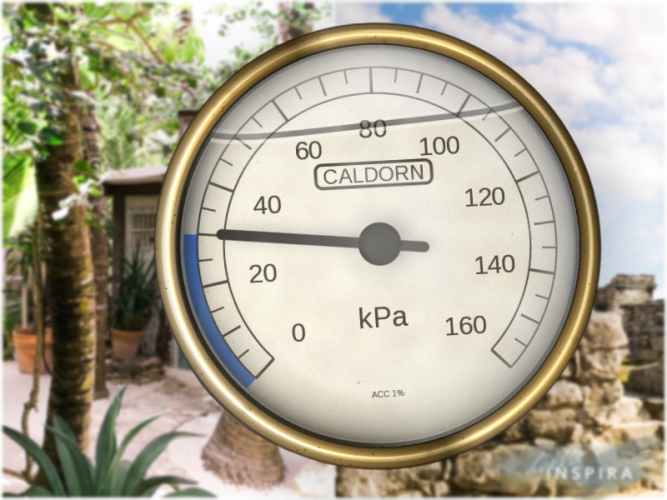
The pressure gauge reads 30 kPa
